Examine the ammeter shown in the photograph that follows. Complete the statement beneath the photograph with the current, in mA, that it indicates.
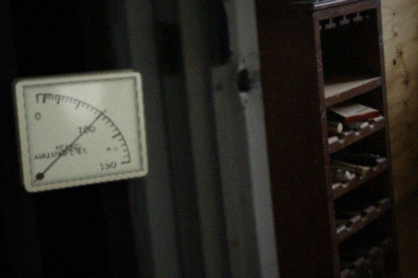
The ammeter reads 100 mA
